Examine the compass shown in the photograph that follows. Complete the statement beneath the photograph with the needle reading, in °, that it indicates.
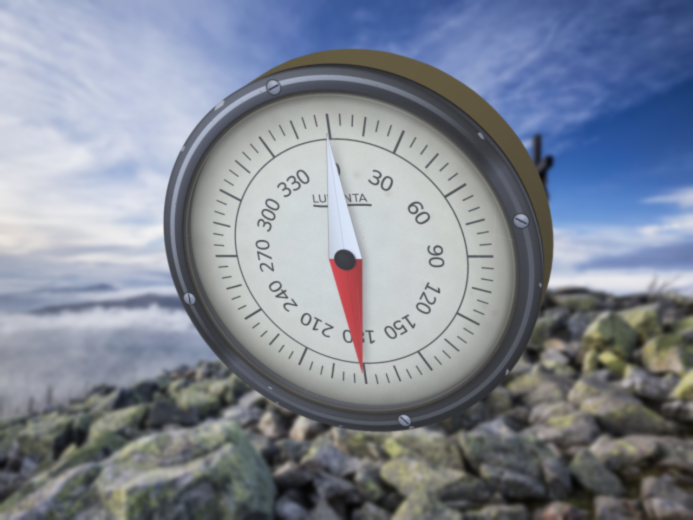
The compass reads 180 °
